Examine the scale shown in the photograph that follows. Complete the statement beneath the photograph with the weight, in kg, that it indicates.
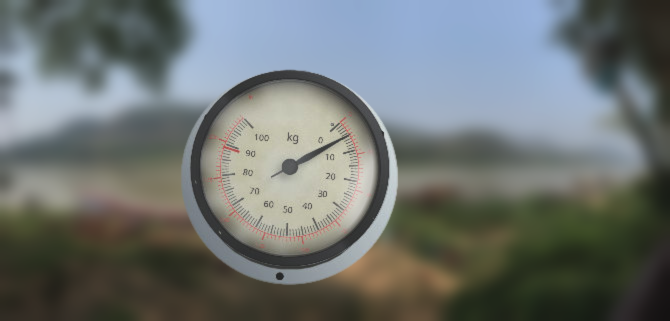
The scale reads 5 kg
